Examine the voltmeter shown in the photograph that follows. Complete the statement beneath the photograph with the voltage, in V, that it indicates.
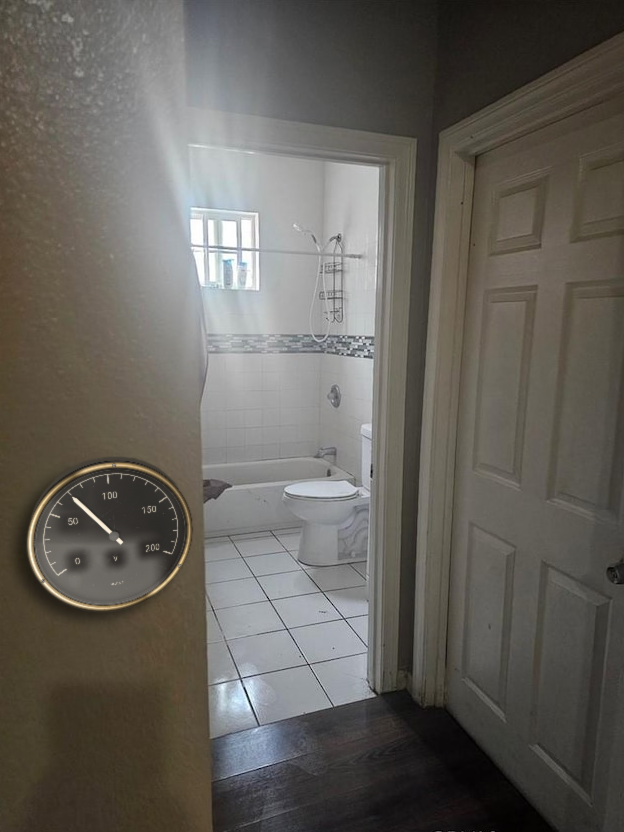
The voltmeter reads 70 V
